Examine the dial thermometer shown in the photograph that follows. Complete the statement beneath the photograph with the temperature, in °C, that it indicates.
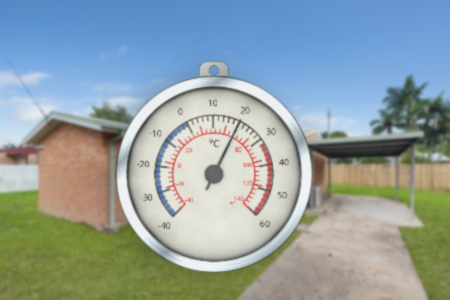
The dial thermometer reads 20 °C
